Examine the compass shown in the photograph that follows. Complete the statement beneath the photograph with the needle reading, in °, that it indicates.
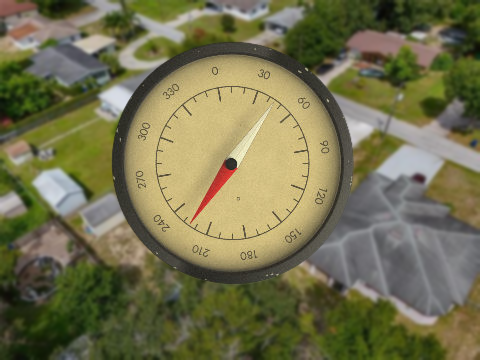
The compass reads 225 °
